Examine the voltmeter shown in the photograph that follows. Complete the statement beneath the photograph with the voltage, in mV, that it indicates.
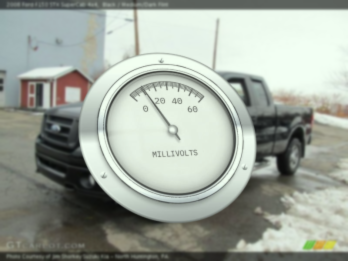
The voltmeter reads 10 mV
